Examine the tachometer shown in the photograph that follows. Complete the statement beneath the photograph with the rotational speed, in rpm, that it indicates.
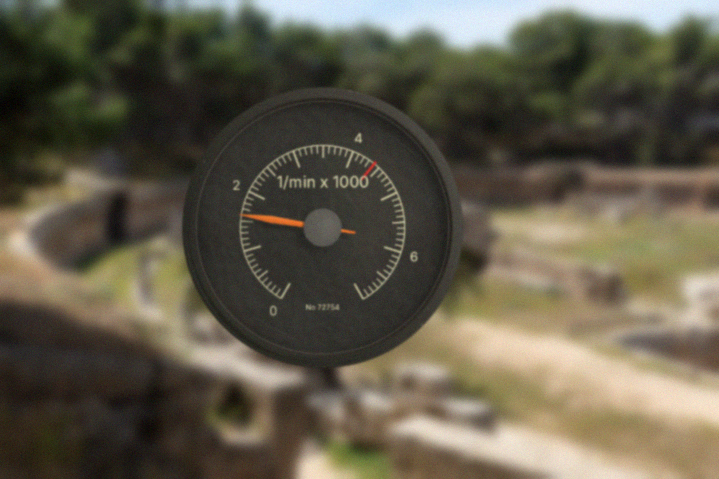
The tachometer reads 1600 rpm
